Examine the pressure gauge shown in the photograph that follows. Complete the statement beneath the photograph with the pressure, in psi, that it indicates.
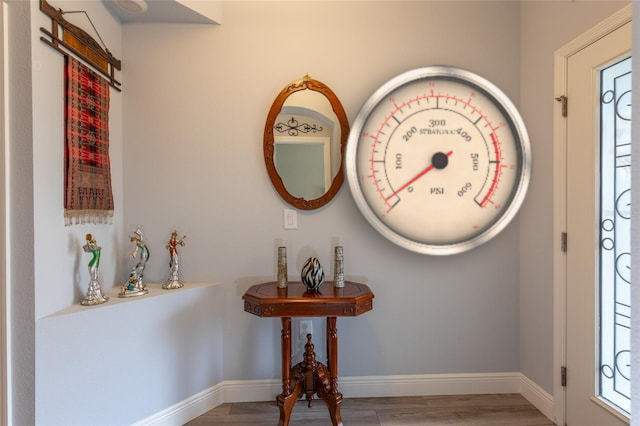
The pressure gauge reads 20 psi
